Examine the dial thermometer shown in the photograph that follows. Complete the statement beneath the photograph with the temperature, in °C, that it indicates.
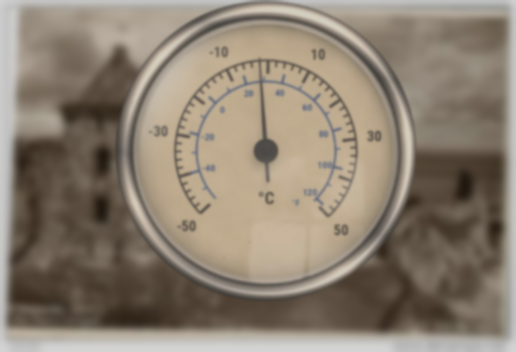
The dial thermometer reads -2 °C
